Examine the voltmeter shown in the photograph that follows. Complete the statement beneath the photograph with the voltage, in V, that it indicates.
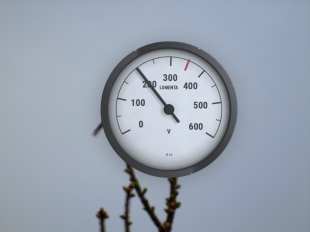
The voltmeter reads 200 V
